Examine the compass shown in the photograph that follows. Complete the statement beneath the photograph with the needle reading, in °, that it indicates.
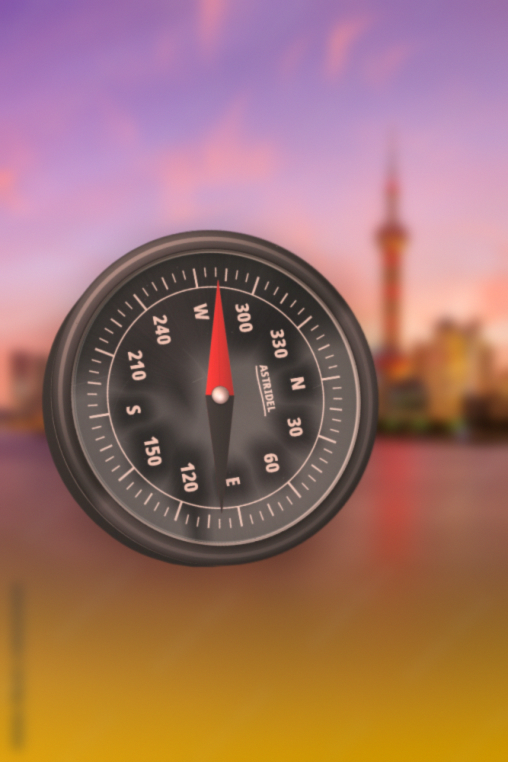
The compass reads 280 °
